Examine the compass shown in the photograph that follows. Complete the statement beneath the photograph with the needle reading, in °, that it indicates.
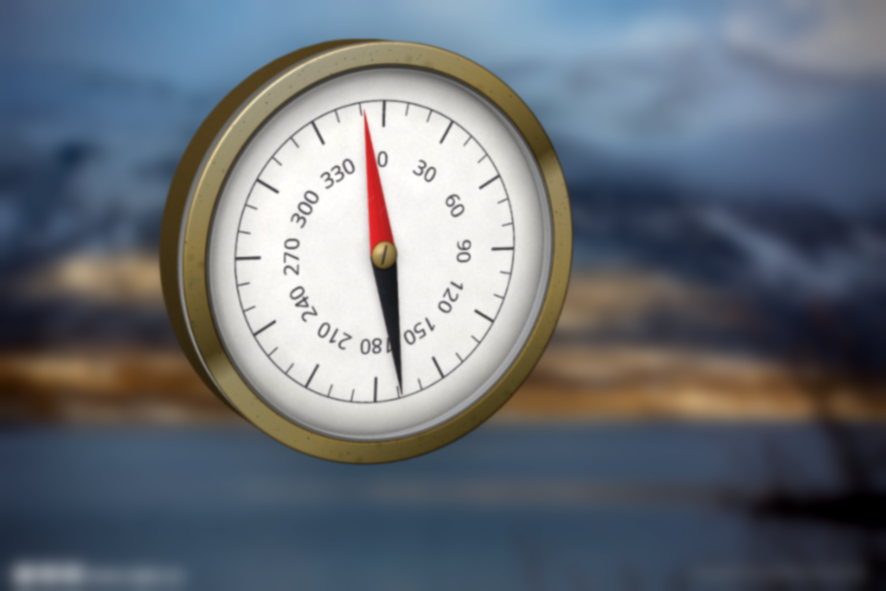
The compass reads 350 °
